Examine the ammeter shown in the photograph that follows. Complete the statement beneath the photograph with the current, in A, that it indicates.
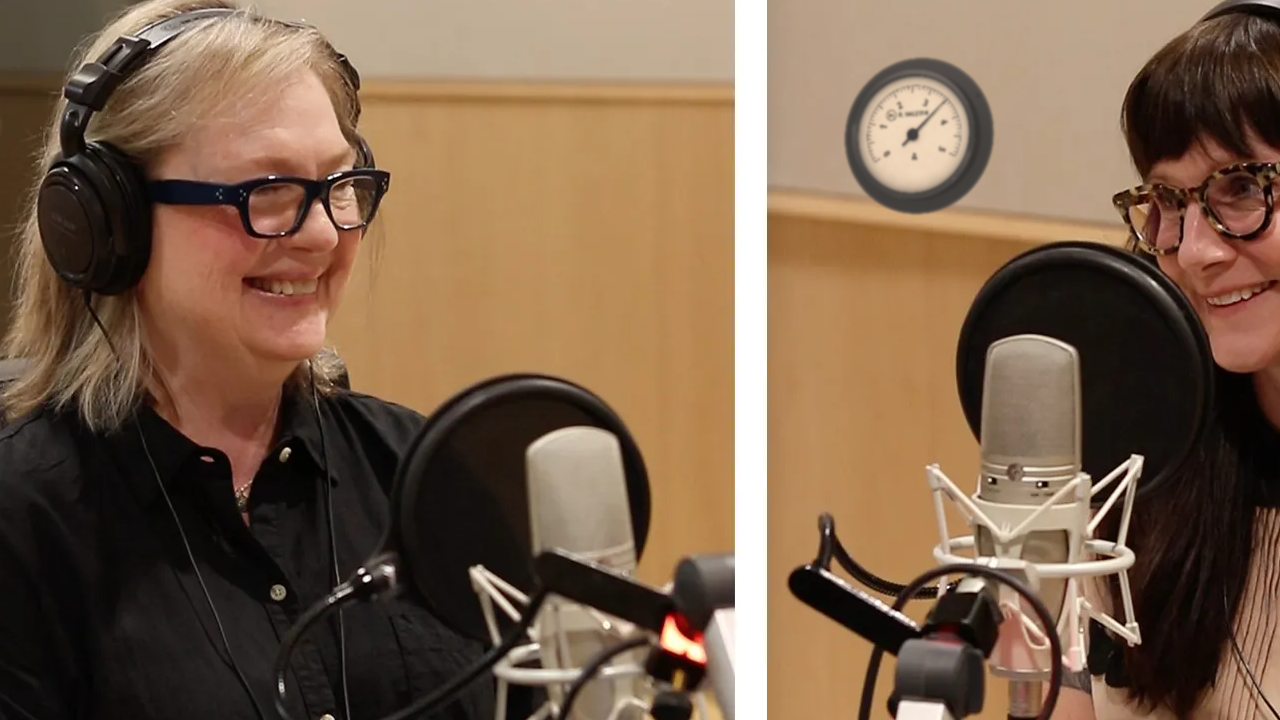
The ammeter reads 3.5 A
